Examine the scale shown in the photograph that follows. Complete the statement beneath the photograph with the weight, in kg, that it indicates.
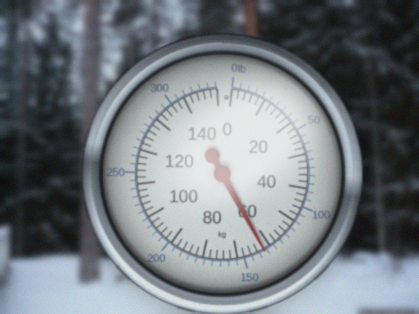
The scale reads 62 kg
